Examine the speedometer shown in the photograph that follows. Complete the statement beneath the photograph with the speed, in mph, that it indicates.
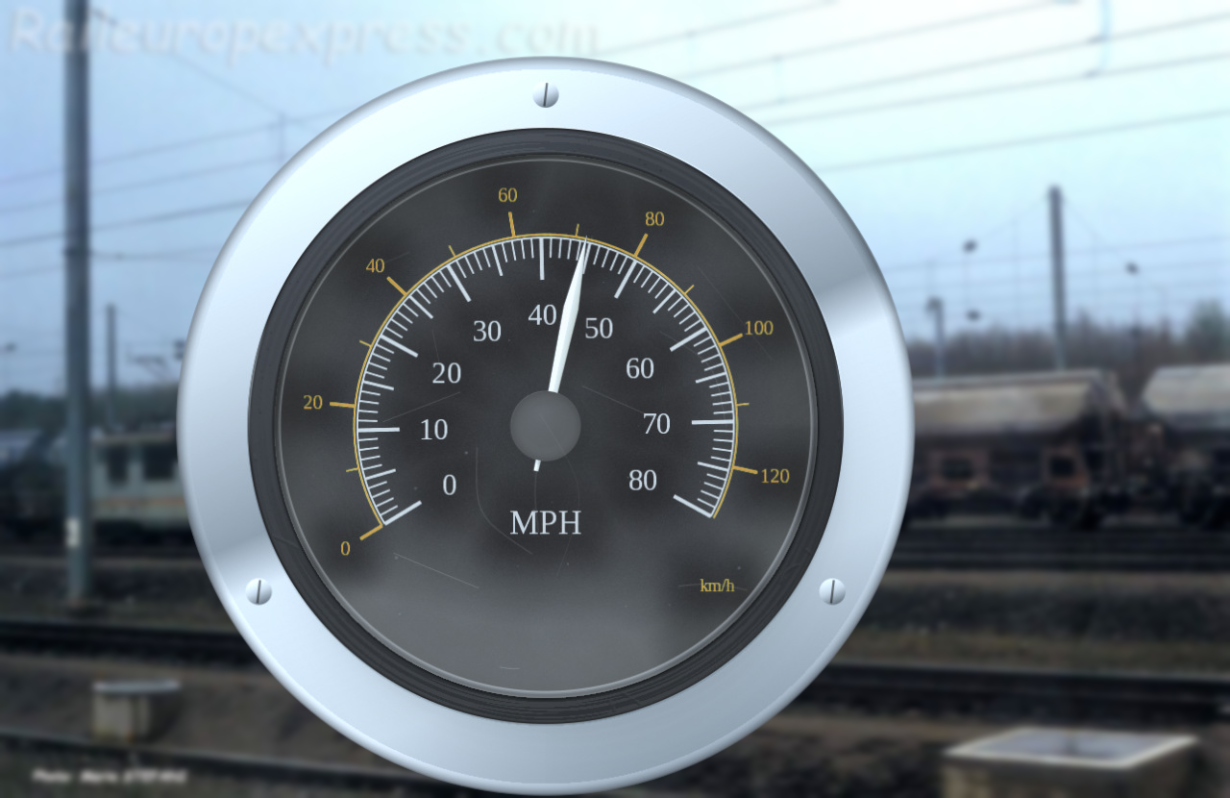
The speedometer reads 44.5 mph
